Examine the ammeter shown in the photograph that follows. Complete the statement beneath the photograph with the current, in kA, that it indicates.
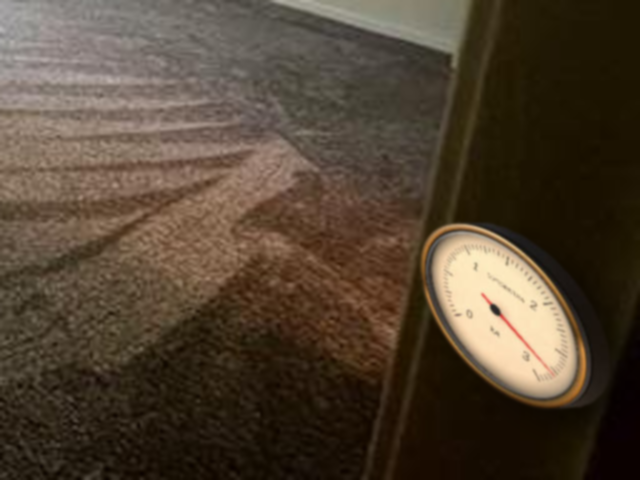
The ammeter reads 2.75 kA
